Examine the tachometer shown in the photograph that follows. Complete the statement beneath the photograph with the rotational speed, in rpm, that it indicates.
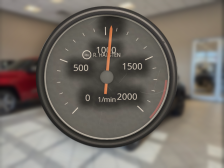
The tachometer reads 1050 rpm
